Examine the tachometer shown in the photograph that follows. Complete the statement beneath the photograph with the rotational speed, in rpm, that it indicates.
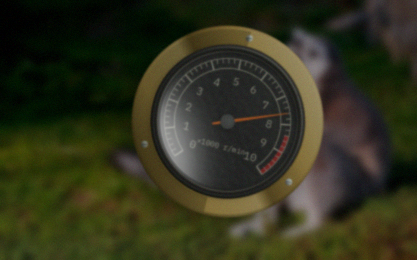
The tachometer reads 7600 rpm
